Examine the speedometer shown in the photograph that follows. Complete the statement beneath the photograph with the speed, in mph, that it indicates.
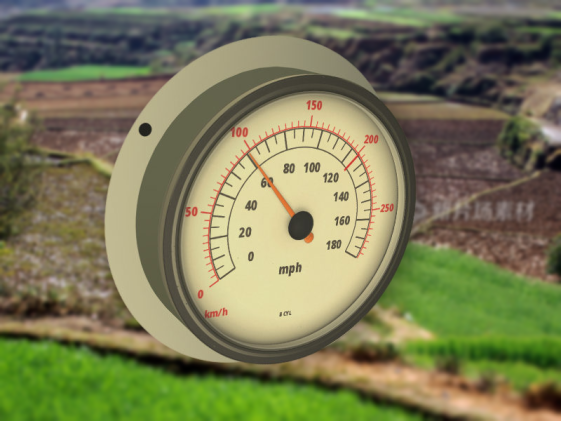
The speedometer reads 60 mph
